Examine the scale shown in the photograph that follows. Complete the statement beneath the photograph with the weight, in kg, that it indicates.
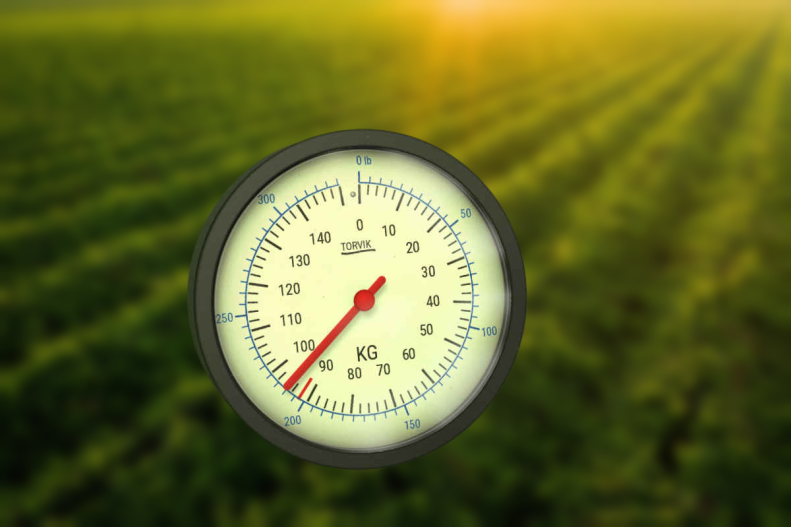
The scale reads 96 kg
